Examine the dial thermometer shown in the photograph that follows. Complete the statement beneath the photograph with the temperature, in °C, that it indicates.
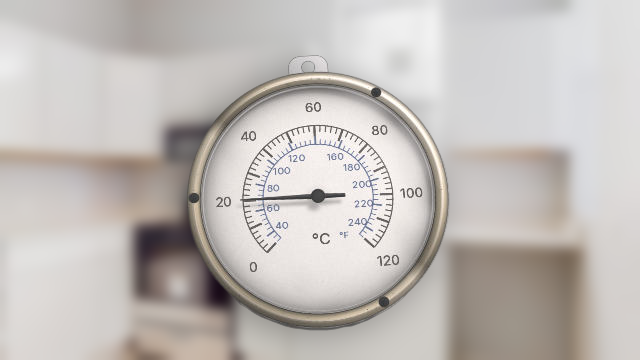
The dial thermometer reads 20 °C
